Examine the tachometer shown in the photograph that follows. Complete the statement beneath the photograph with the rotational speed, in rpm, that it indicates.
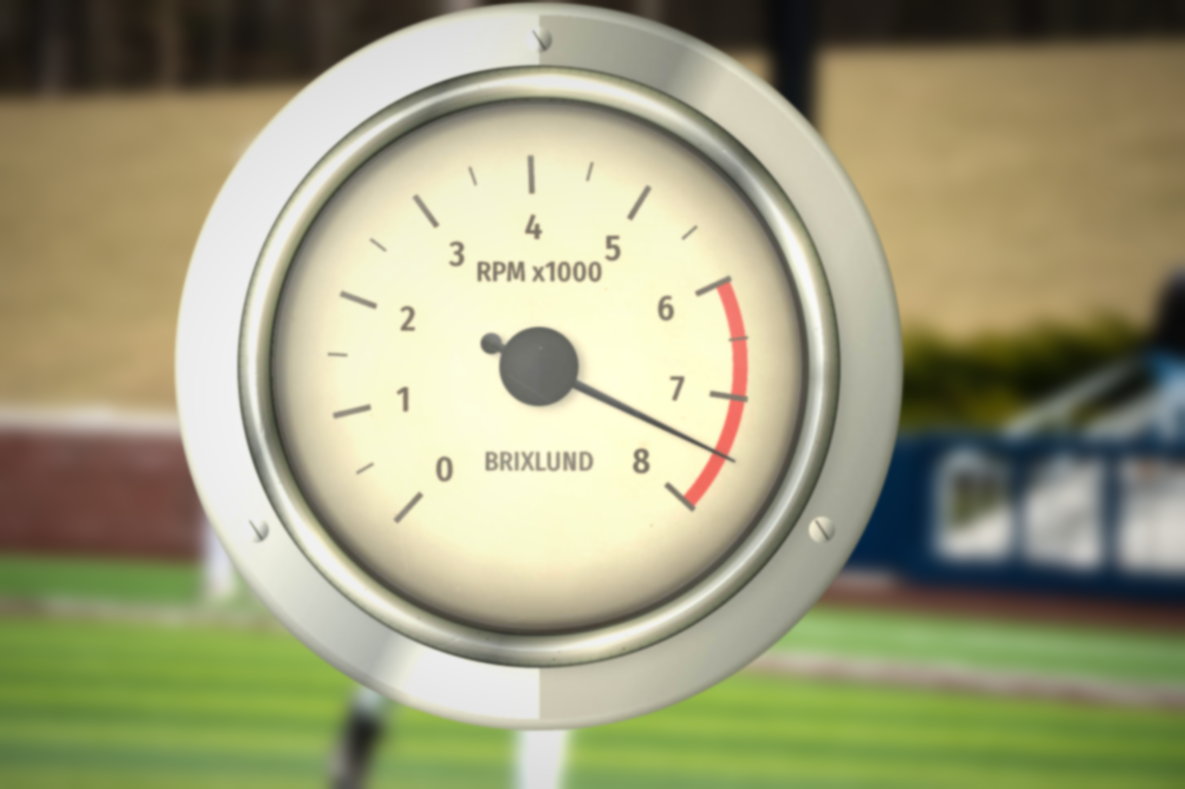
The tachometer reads 7500 rpm
